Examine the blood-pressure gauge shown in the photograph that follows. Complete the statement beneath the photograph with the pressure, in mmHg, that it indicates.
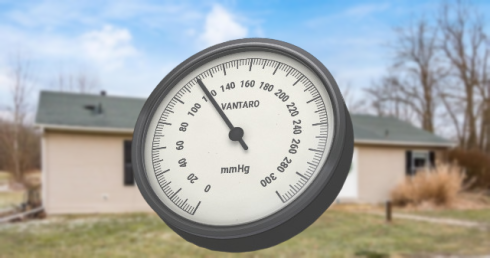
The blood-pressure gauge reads 120 mmHg
